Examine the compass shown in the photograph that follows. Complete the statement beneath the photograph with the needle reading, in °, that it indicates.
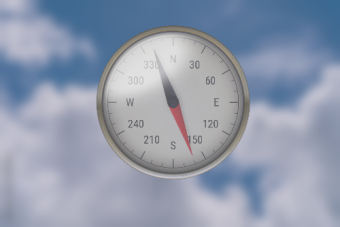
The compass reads 160 °
